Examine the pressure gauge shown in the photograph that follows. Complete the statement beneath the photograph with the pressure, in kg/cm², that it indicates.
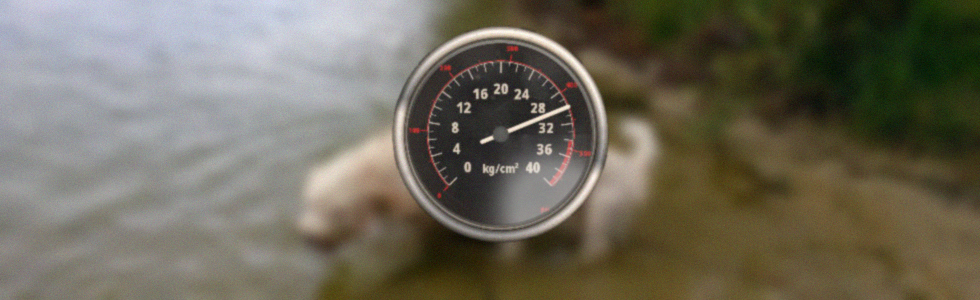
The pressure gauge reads 30 kg/cm²
